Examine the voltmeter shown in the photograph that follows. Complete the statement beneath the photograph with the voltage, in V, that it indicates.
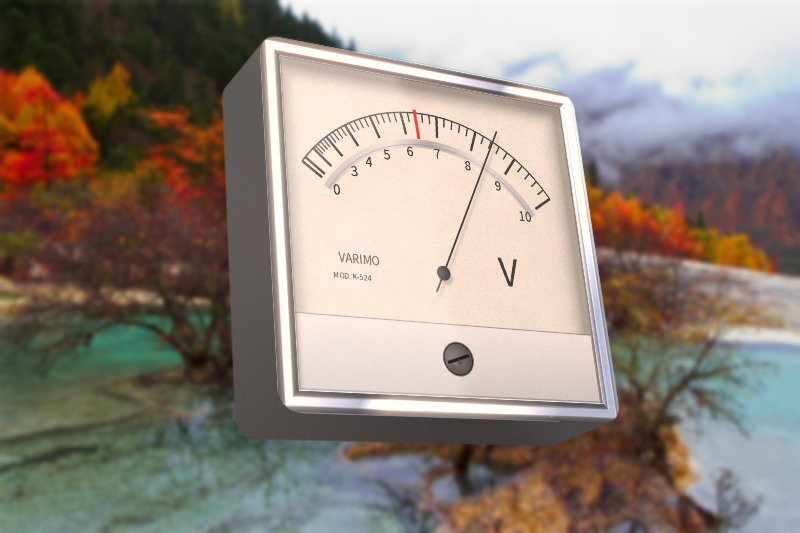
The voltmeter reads 8.4 V
